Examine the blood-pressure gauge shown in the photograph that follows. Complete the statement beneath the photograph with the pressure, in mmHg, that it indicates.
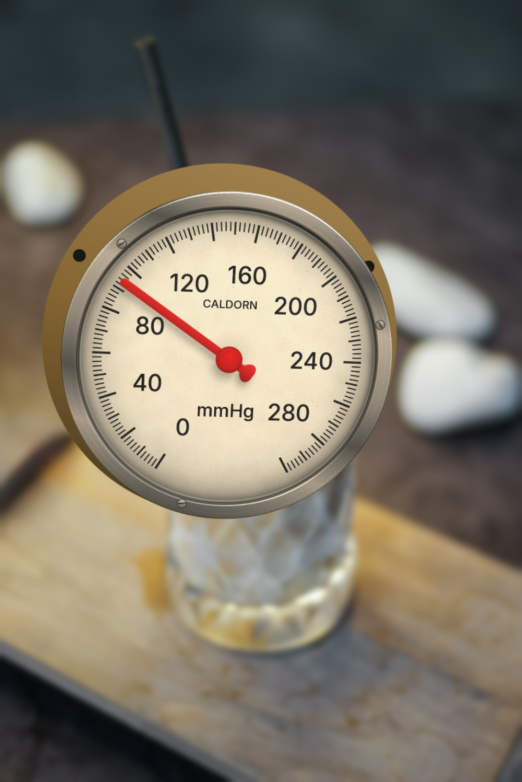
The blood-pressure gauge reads 94 mmHg
